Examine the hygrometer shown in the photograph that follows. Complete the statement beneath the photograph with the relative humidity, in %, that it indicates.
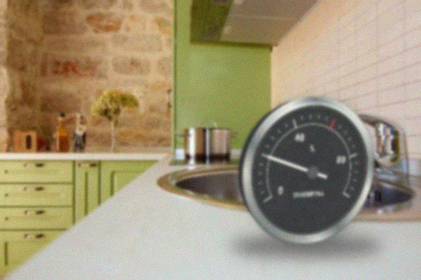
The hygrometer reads 20 %
